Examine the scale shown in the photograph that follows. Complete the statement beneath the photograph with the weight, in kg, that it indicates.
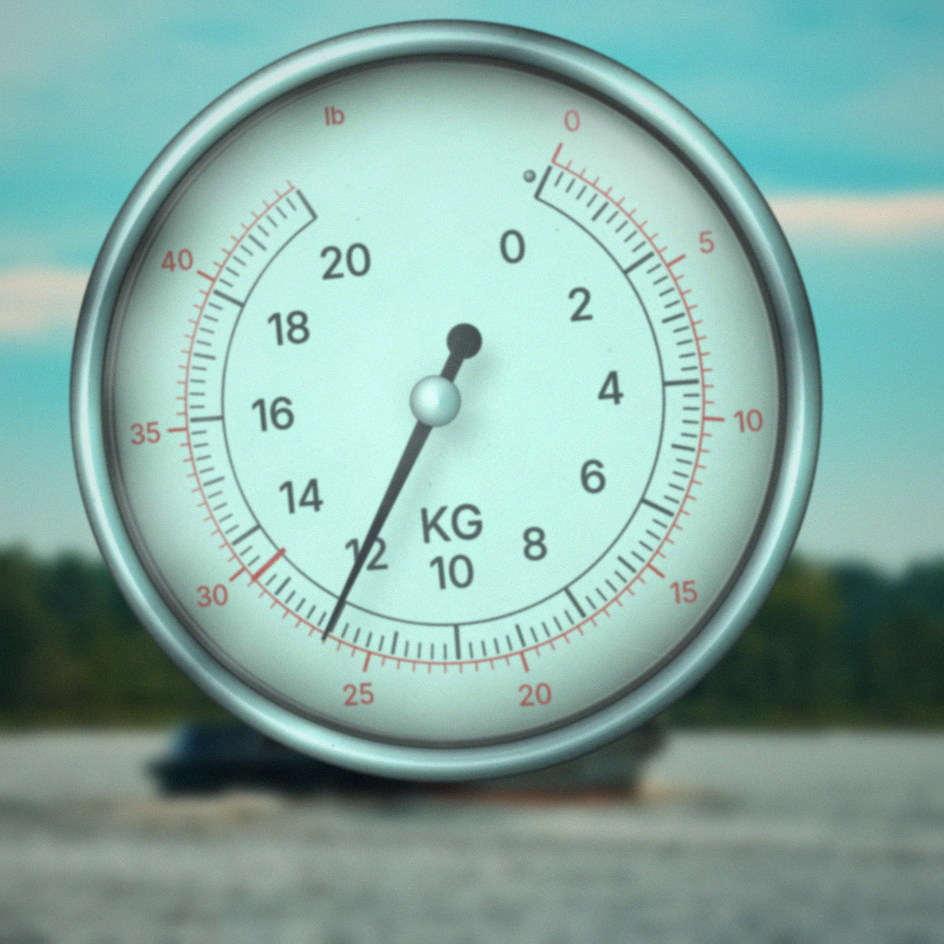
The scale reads 12 kg
